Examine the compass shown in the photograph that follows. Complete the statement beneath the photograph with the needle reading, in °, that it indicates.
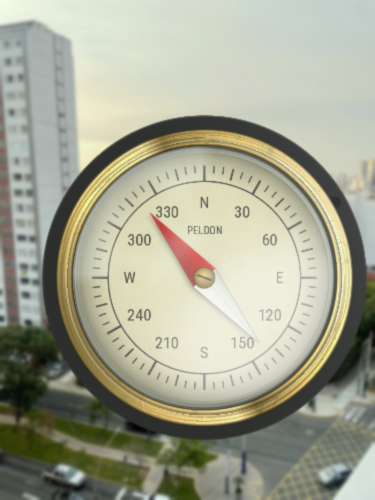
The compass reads 320 °
